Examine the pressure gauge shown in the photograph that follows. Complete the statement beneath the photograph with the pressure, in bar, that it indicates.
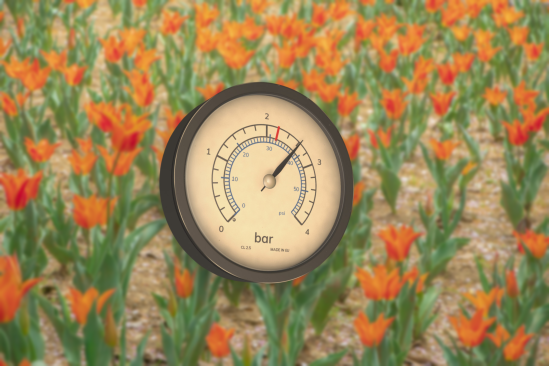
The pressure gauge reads 2.6 bar
